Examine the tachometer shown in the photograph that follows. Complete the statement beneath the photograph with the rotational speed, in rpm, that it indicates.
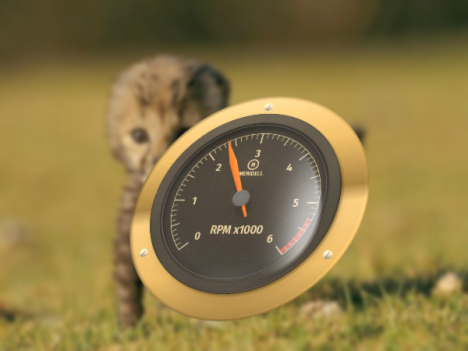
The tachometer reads 2400 rpm
